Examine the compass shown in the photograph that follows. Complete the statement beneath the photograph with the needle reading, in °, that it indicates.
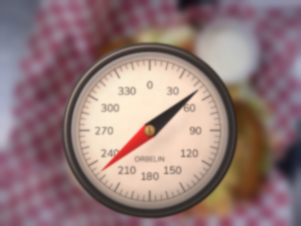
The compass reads 230 °
